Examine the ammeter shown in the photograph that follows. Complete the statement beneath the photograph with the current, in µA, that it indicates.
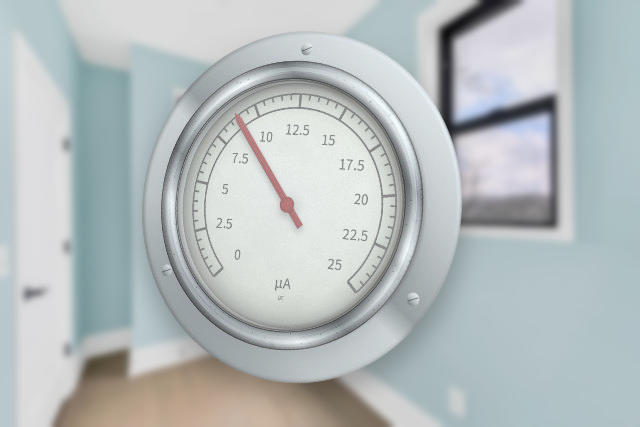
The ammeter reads 9 µA
